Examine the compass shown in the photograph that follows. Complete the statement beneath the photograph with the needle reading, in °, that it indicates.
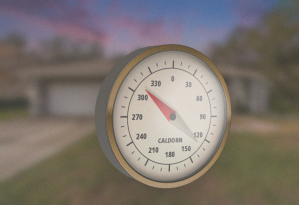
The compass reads 310 °
